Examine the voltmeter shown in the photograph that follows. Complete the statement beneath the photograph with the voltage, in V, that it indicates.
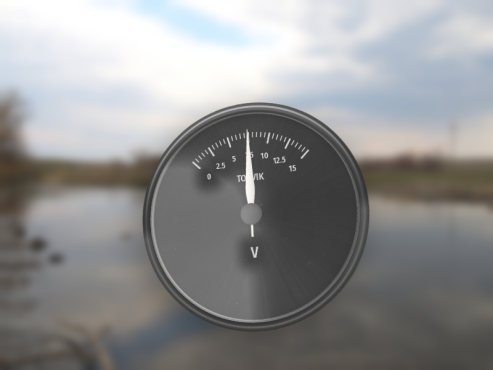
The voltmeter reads 7.5 V
